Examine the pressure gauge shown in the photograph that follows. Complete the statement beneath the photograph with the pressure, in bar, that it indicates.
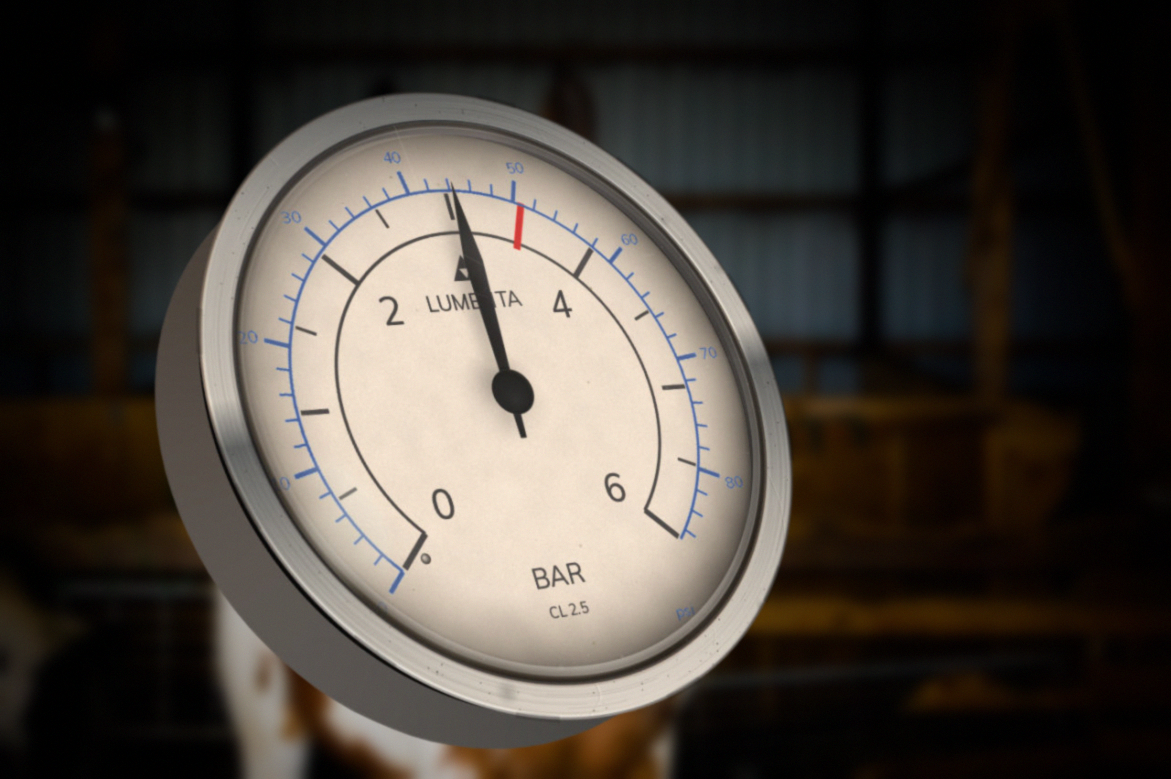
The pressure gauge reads 3 bar
